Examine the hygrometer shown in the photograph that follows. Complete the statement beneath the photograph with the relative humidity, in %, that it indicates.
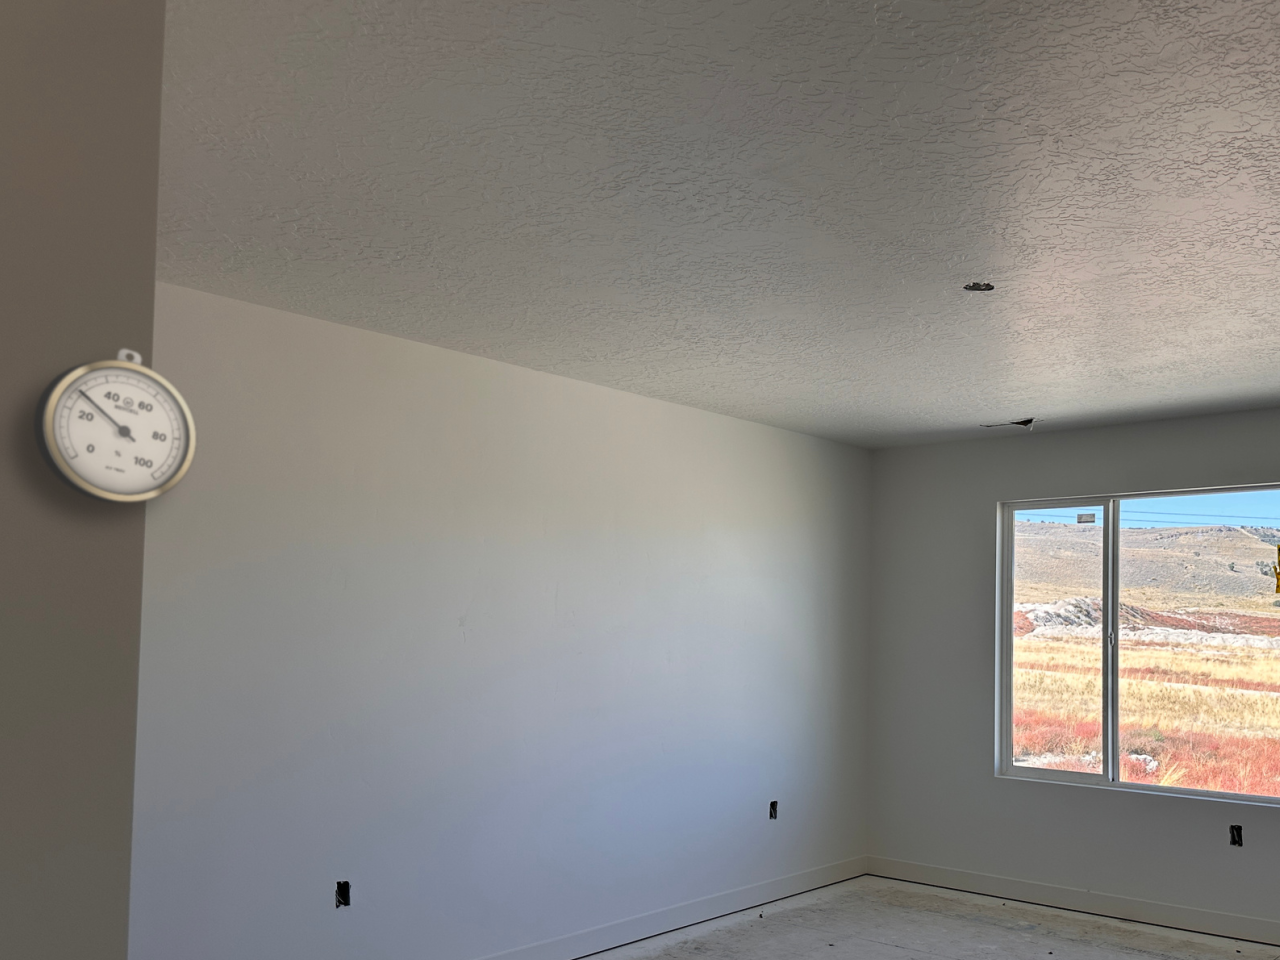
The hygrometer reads 28 %
